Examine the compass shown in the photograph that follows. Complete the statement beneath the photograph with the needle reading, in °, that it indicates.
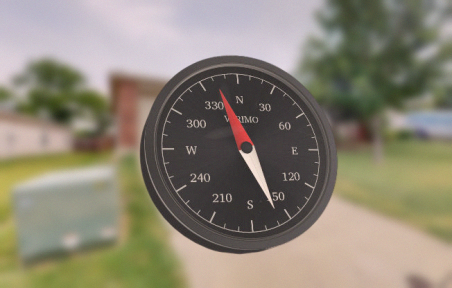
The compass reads 340 °
